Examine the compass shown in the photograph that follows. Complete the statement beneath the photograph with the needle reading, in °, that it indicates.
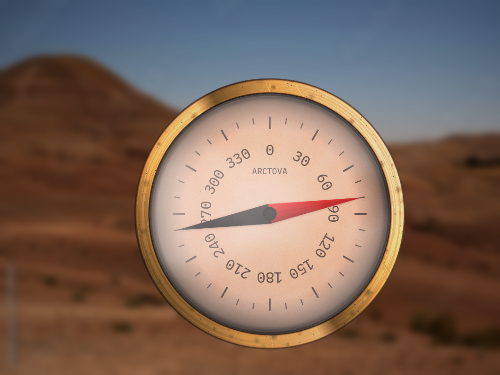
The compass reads 80 °
